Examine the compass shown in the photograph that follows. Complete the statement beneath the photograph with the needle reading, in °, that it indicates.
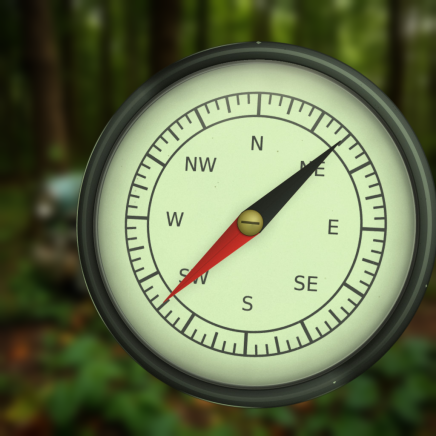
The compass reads 225 °
